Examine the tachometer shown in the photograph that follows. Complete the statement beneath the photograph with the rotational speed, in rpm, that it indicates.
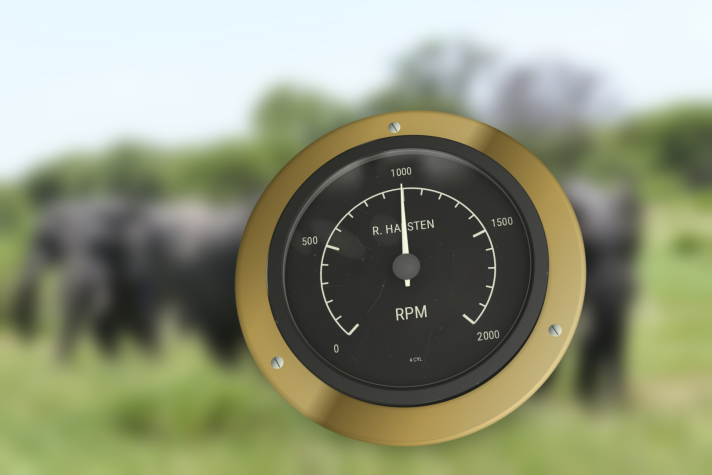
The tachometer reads 1000 rpm
